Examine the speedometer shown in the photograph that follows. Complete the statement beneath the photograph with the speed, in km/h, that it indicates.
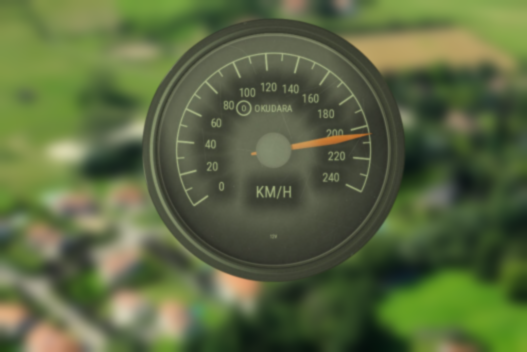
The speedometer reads 205 km/h
